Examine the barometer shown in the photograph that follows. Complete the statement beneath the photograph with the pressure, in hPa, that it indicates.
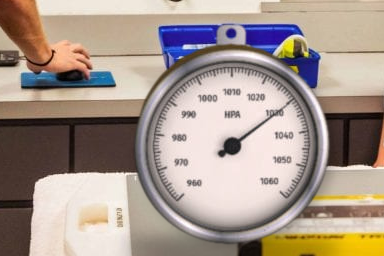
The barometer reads 1030 hPa
